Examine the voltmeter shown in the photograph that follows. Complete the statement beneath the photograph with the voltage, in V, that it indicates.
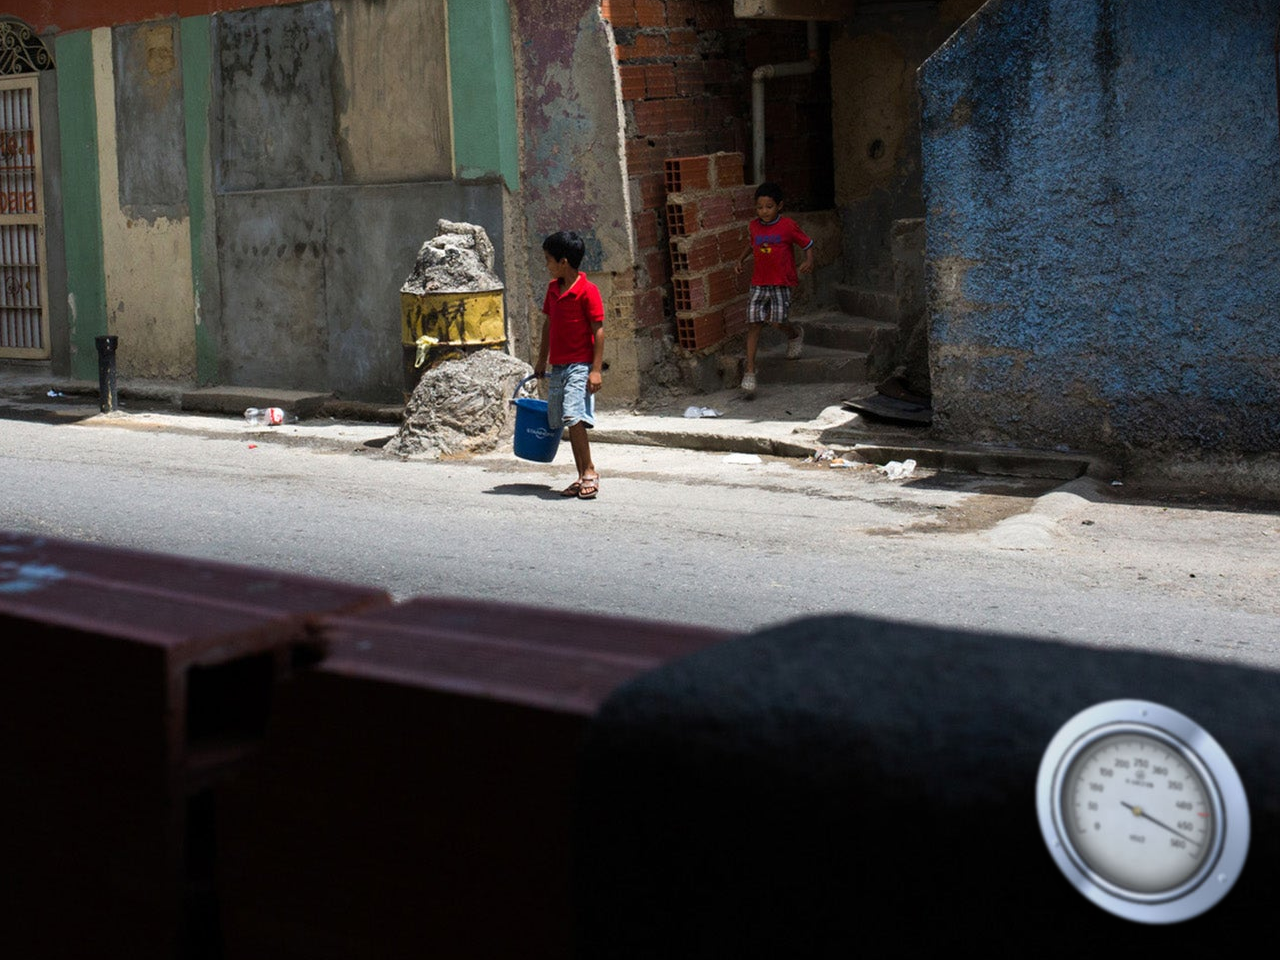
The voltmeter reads 475 V
